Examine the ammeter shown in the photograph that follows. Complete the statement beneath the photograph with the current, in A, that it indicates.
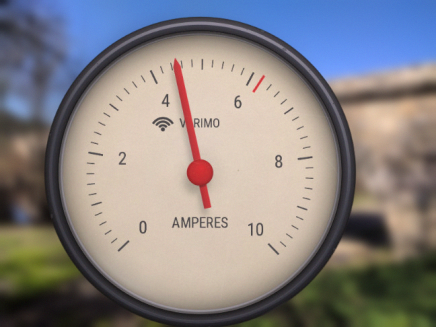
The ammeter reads 4.5 A
